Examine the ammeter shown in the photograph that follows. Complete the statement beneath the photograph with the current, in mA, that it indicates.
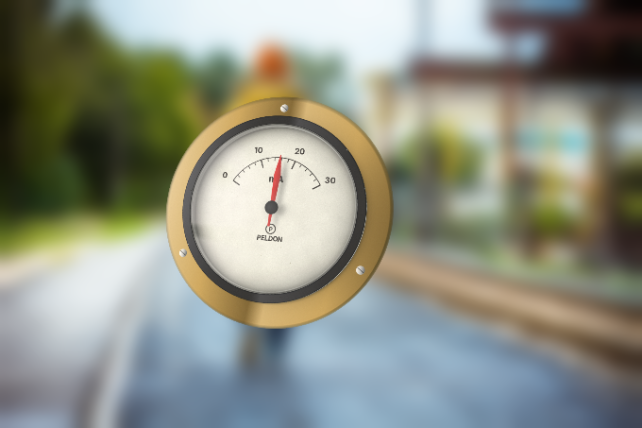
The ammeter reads 16 mA
